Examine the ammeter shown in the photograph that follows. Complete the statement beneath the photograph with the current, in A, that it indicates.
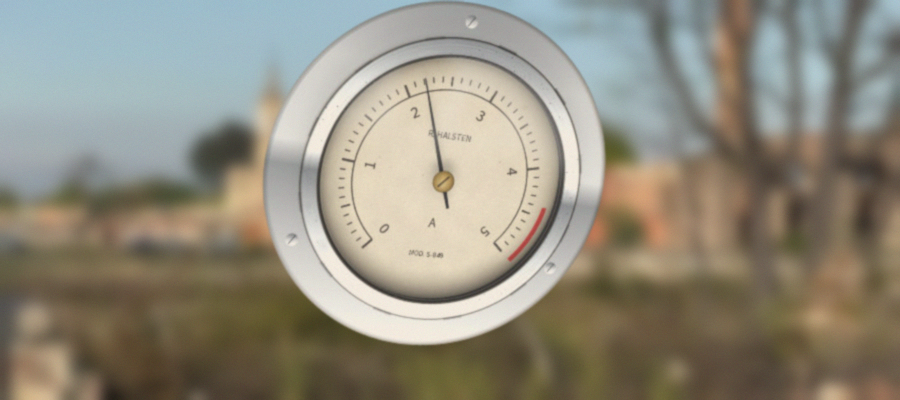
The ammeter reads 2.2 A
